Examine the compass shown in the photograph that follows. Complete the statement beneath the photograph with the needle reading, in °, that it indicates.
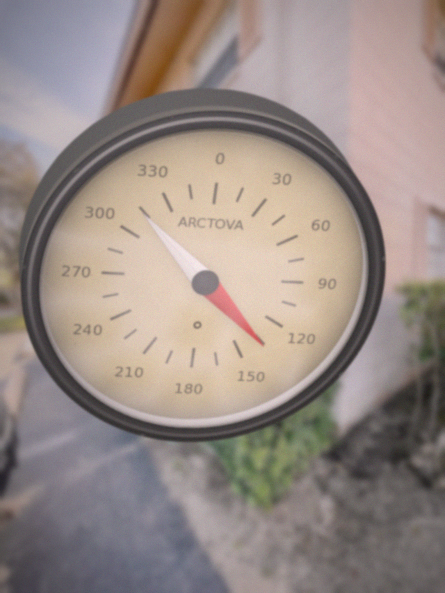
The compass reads 135 °
